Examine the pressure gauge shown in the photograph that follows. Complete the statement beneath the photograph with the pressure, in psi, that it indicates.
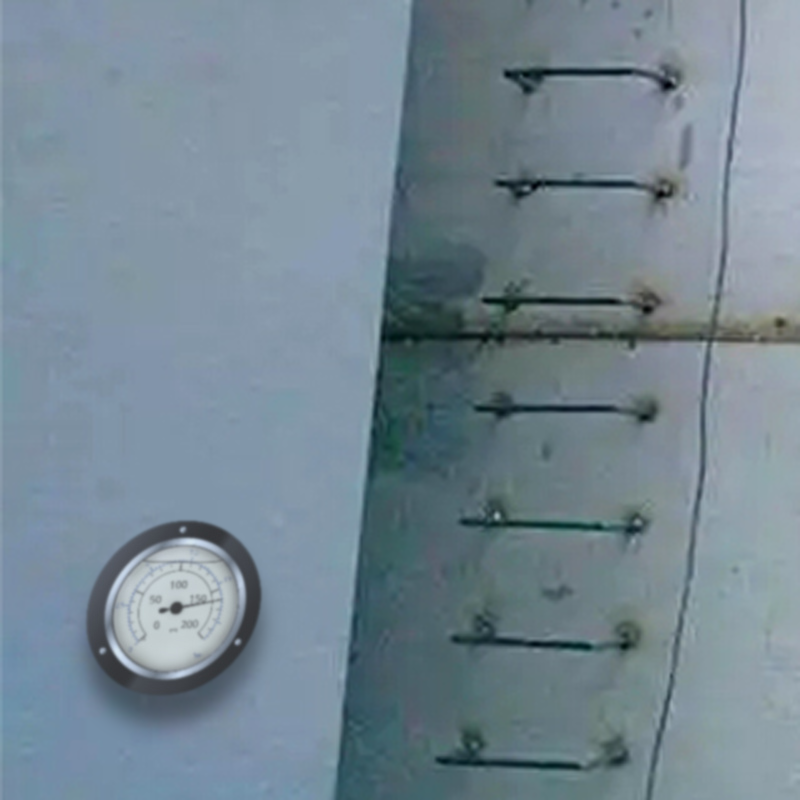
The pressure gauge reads 160 psi
